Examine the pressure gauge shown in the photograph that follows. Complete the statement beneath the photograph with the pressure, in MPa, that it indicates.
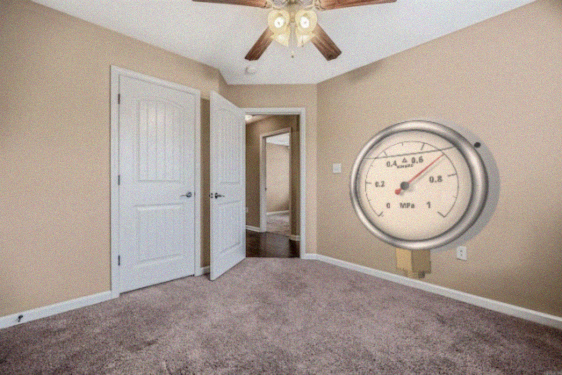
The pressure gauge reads 0.7 MPa
